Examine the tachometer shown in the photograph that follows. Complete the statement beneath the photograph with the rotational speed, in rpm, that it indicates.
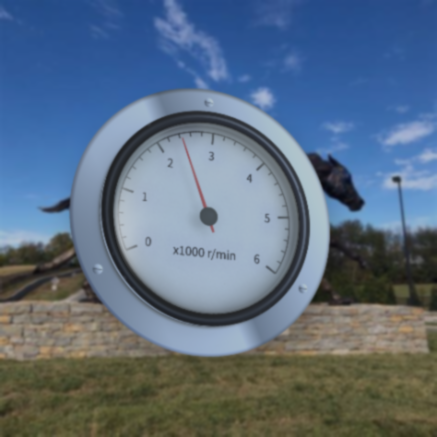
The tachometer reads 2400 rpm
